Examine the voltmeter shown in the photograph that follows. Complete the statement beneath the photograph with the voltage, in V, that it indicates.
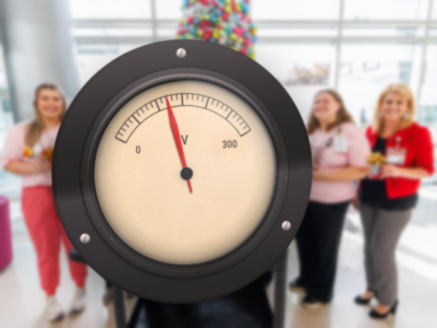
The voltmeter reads 120 V
